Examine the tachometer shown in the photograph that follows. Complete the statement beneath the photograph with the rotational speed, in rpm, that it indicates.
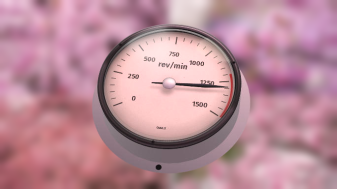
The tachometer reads 1300 rpm
